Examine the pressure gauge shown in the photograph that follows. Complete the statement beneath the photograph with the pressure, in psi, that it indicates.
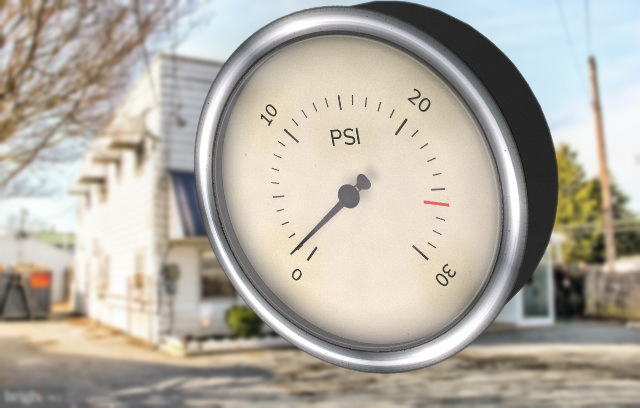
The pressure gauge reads 1 psi
